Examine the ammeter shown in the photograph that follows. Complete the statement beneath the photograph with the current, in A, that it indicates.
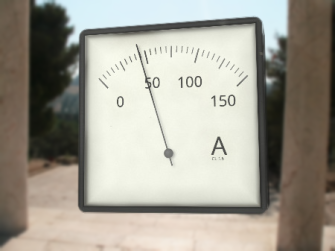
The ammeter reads 45 A
